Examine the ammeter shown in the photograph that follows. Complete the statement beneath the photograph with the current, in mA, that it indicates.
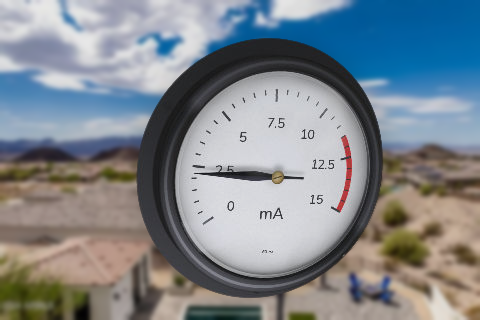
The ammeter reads 2.25 mA
